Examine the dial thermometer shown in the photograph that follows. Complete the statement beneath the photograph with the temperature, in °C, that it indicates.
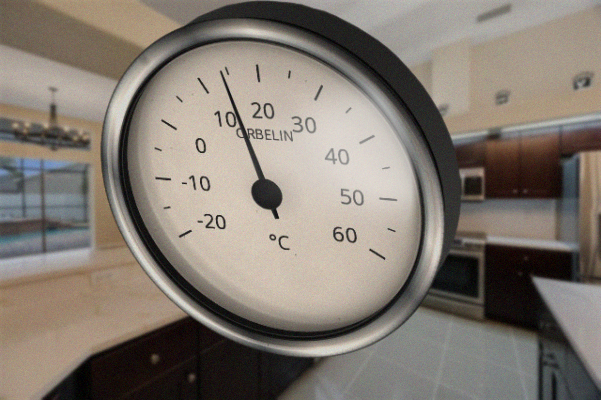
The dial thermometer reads 15 °C
